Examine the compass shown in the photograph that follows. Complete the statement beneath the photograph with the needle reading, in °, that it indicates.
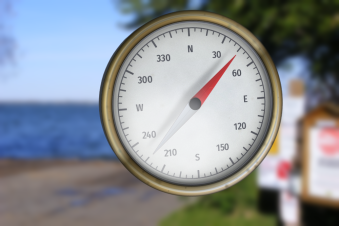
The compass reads 45 °
